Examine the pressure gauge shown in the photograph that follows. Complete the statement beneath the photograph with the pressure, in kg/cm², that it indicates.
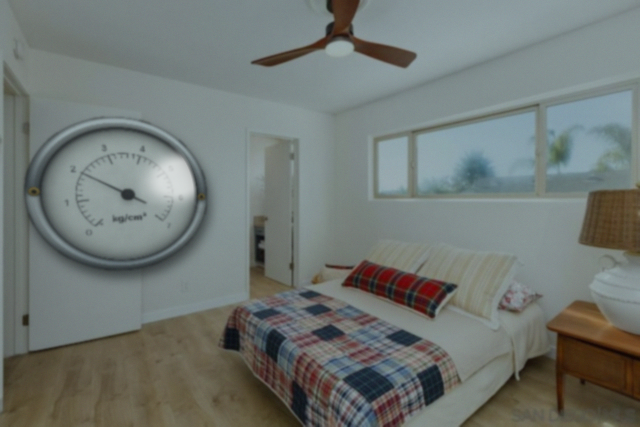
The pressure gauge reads 2 kg/cm²
